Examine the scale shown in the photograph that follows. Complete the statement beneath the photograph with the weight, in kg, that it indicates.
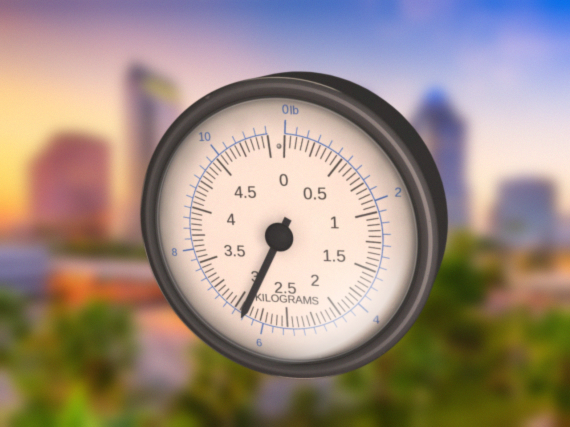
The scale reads 2.9 kg
